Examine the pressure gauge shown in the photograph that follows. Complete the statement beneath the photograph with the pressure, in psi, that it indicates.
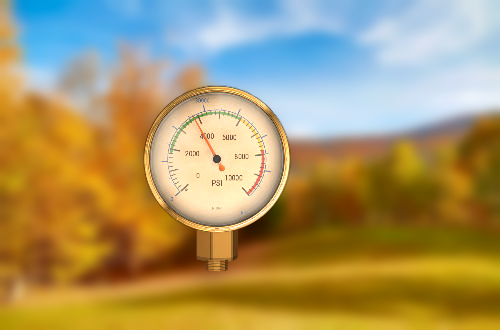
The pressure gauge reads 3800 psi
